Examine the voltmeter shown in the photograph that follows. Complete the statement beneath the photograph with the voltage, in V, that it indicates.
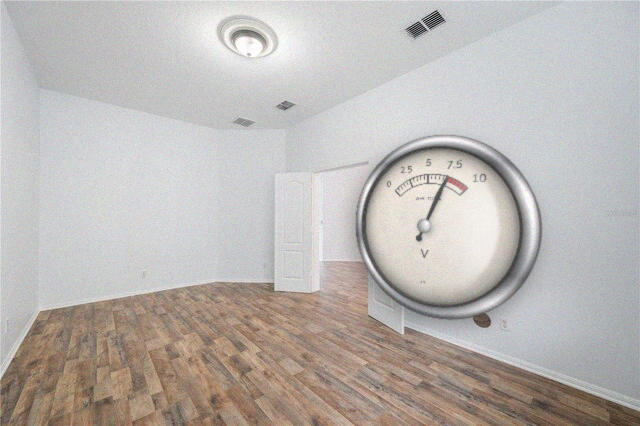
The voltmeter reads 7.5 V
